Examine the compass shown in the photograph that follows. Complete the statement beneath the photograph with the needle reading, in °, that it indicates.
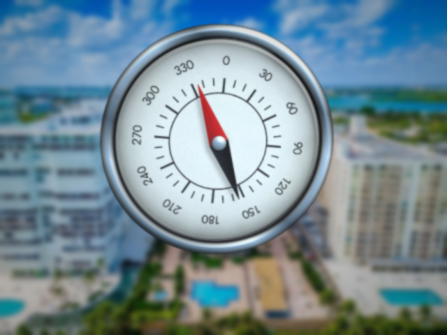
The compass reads 335 °
